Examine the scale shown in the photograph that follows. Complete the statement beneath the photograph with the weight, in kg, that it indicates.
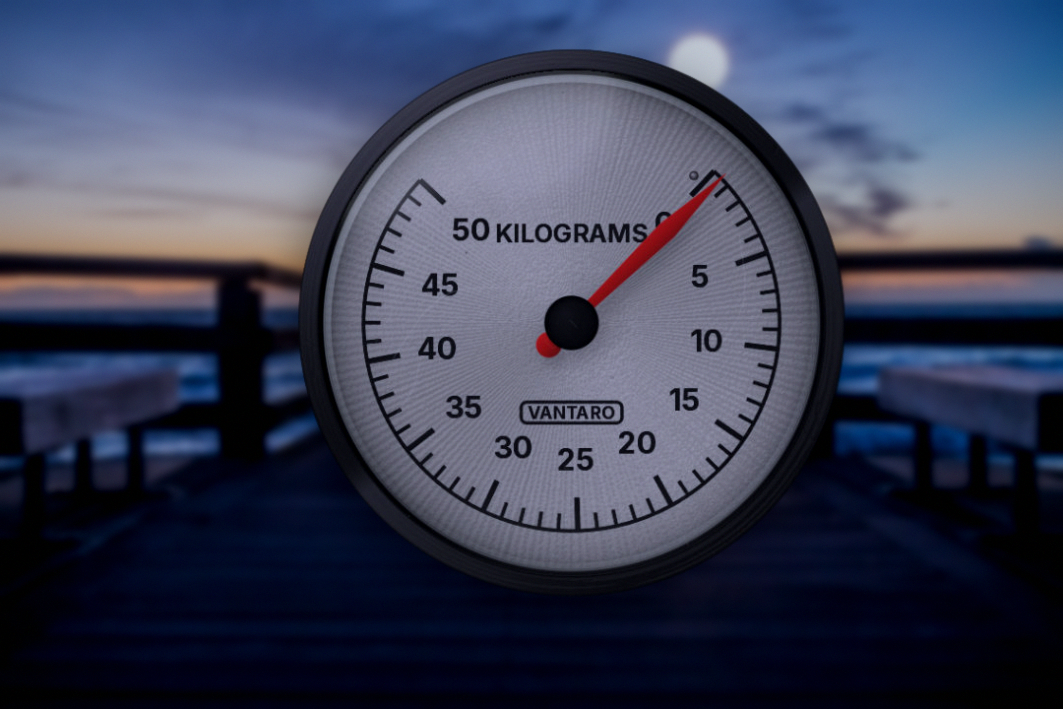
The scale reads 0.5 kg
